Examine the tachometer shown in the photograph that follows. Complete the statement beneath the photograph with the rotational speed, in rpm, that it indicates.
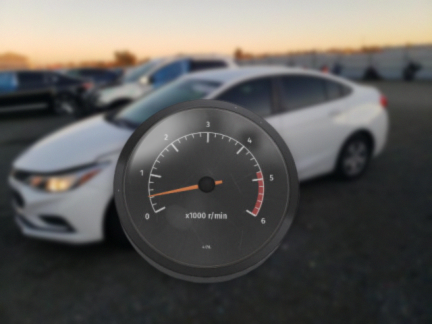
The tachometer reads 400 rpm
